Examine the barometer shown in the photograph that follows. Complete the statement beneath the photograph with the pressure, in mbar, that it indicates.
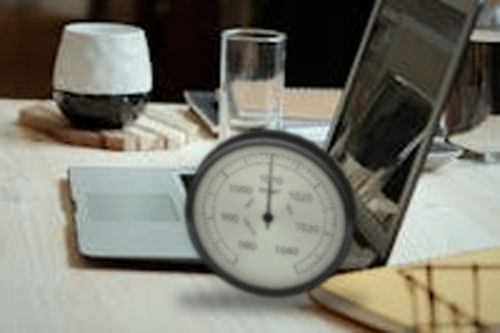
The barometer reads 1010 mbar
